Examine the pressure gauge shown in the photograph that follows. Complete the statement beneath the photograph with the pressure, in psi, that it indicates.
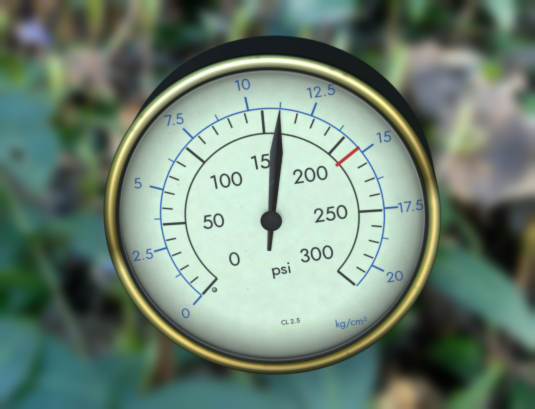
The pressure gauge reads 160 psi
